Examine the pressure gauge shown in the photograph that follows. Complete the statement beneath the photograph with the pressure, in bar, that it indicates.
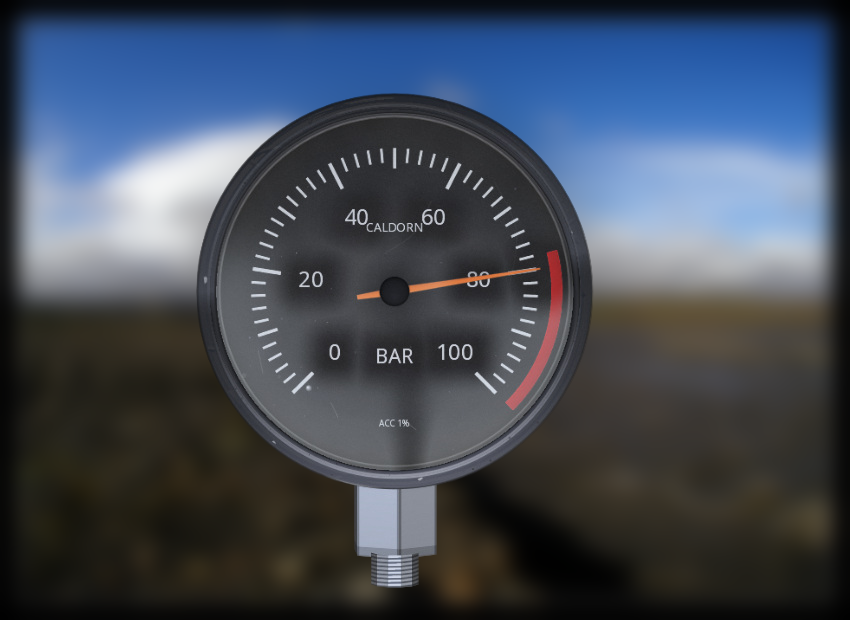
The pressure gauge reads 80 bar
